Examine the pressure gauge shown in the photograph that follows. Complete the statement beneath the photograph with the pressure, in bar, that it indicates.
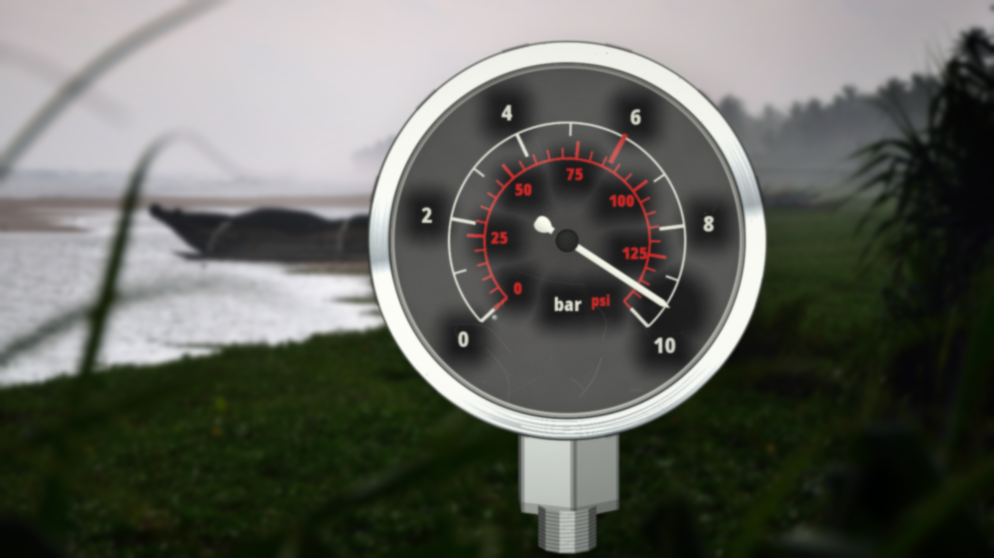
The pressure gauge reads 9.5 bar
